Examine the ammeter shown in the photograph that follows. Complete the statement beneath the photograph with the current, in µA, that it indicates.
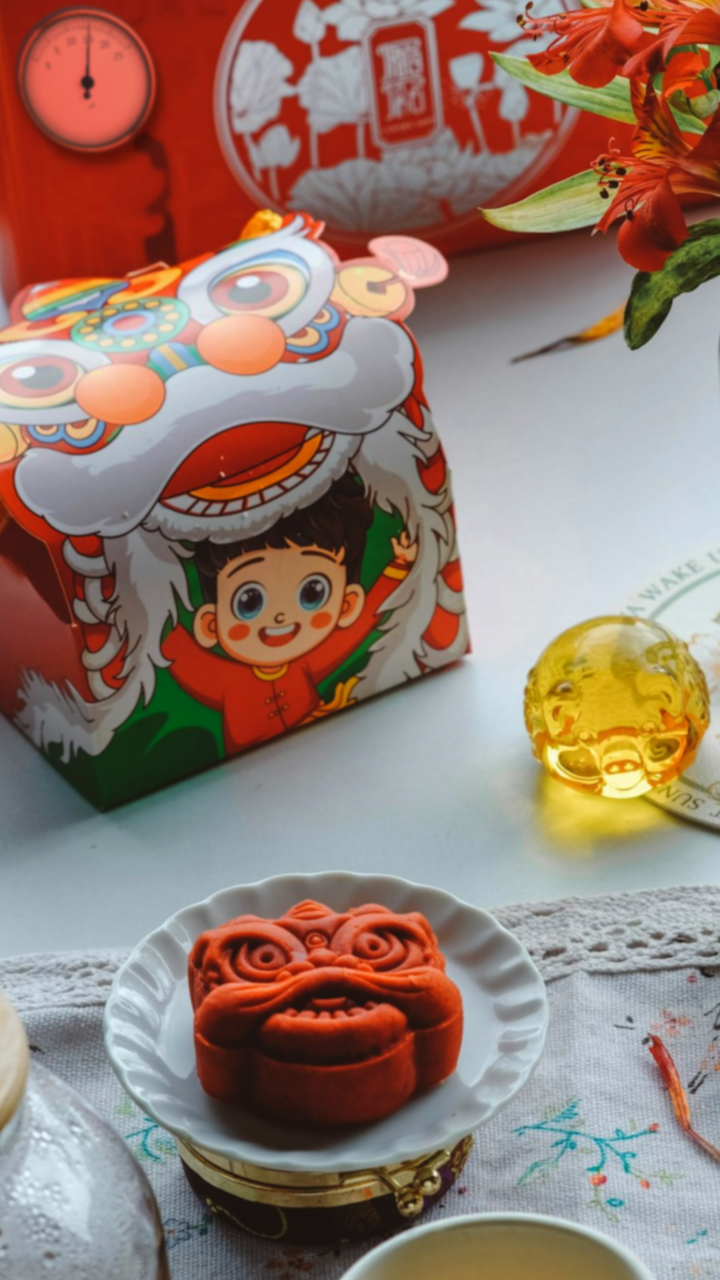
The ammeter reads 15 µA
